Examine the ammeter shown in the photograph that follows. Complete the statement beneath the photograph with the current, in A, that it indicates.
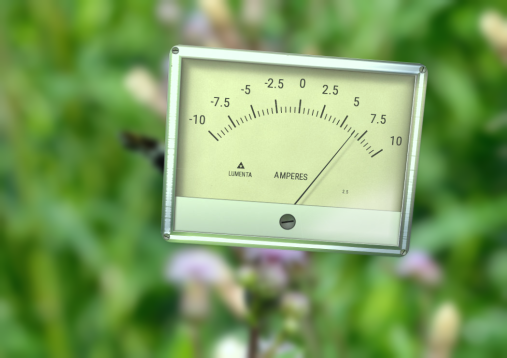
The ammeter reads 6.5 A
